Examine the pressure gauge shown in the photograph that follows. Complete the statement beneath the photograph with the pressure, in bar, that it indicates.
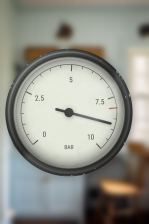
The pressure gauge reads 8.75 bar
